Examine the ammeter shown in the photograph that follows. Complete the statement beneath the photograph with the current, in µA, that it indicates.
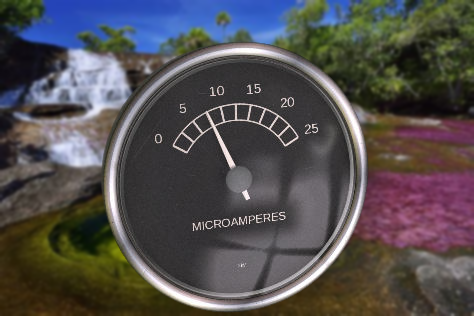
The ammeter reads 7.5 µA
